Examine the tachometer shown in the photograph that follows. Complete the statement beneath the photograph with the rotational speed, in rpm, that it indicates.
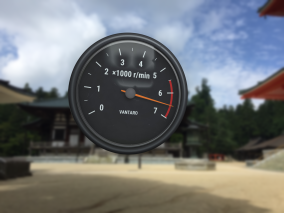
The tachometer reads 6500 rpm
